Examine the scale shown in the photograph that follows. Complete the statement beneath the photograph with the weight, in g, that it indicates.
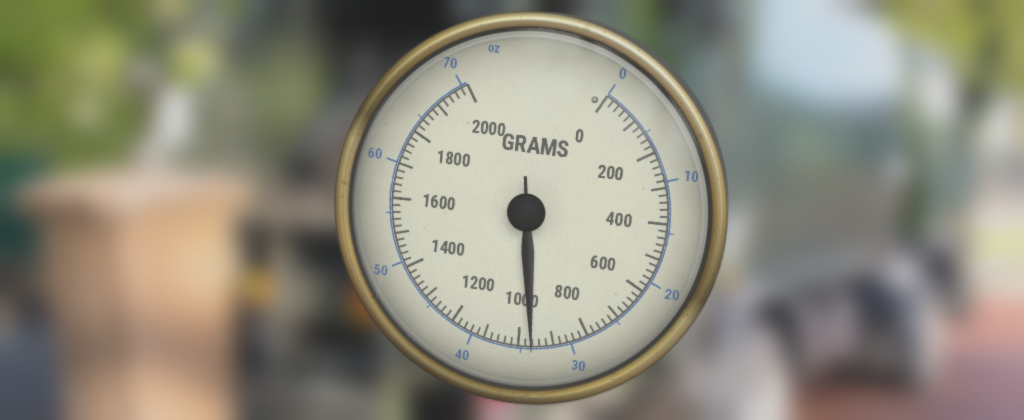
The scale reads 960 g
